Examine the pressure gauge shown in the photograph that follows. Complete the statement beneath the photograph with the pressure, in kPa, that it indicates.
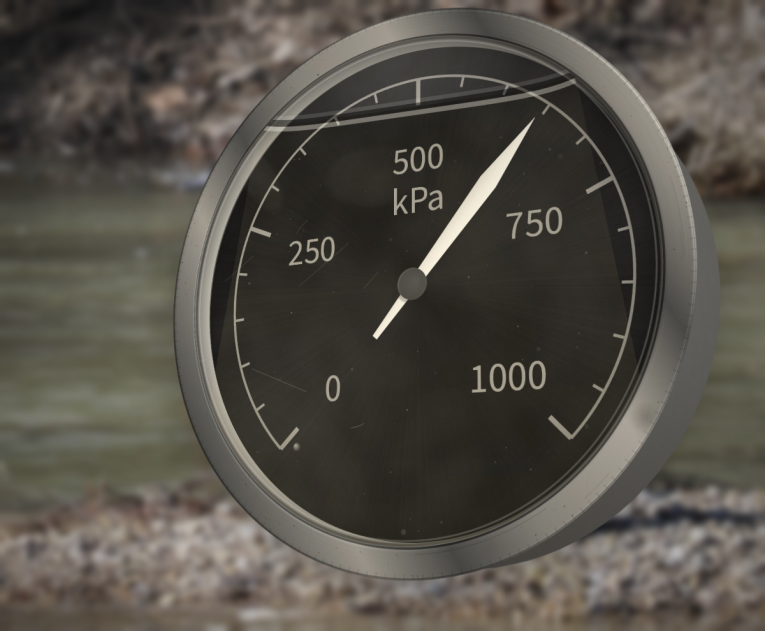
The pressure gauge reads 650 kPa
